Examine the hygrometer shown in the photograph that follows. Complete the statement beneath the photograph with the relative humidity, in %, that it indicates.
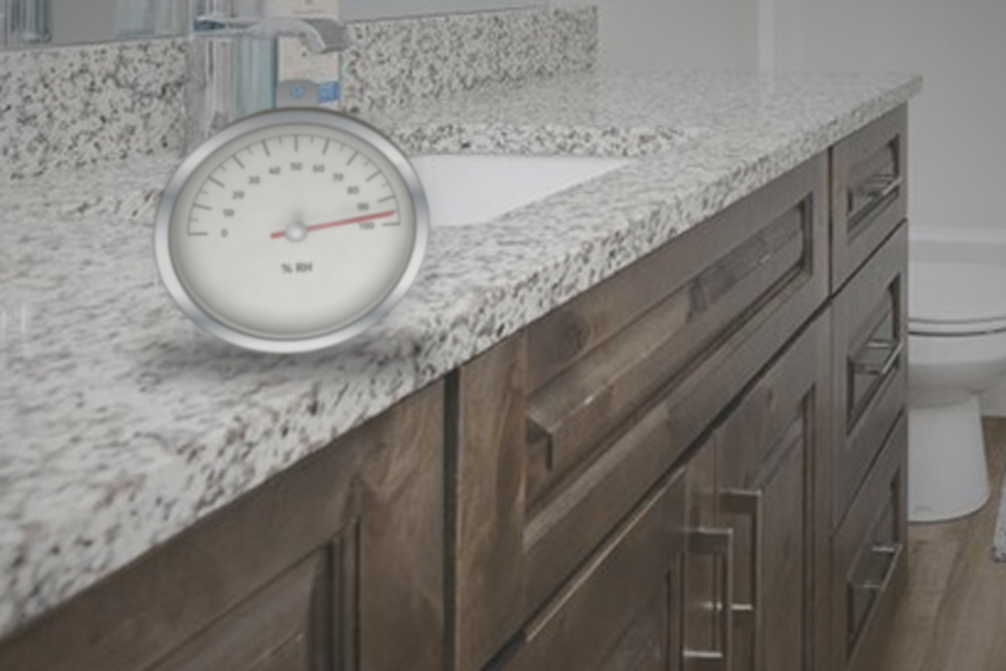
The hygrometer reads 95 %
